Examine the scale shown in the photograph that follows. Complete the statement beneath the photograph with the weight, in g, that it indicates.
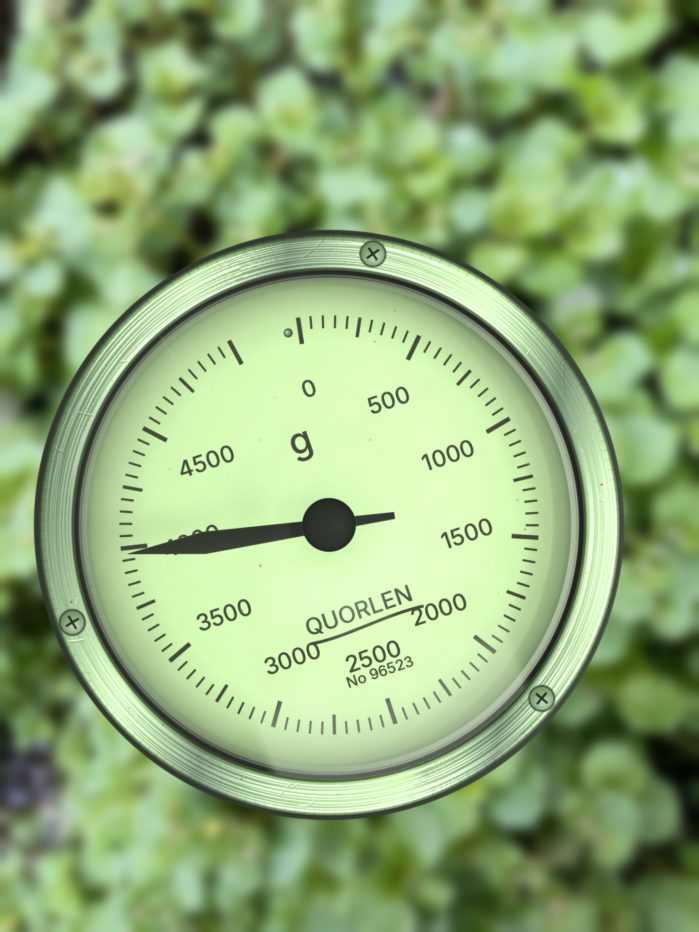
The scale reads 3975 g
